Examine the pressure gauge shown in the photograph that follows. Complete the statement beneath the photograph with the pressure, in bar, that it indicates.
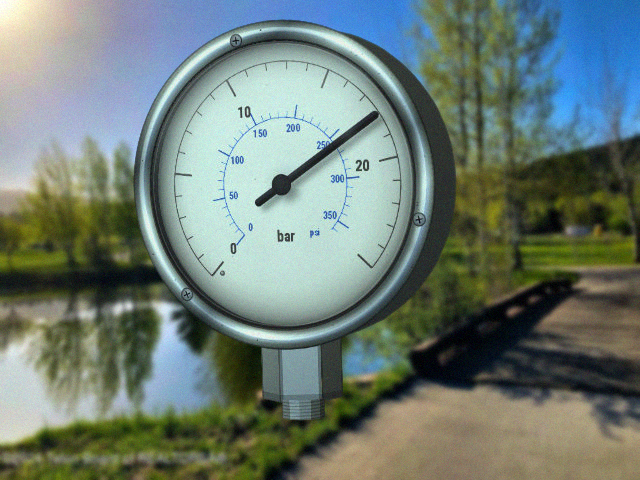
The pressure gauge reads 18 bar
